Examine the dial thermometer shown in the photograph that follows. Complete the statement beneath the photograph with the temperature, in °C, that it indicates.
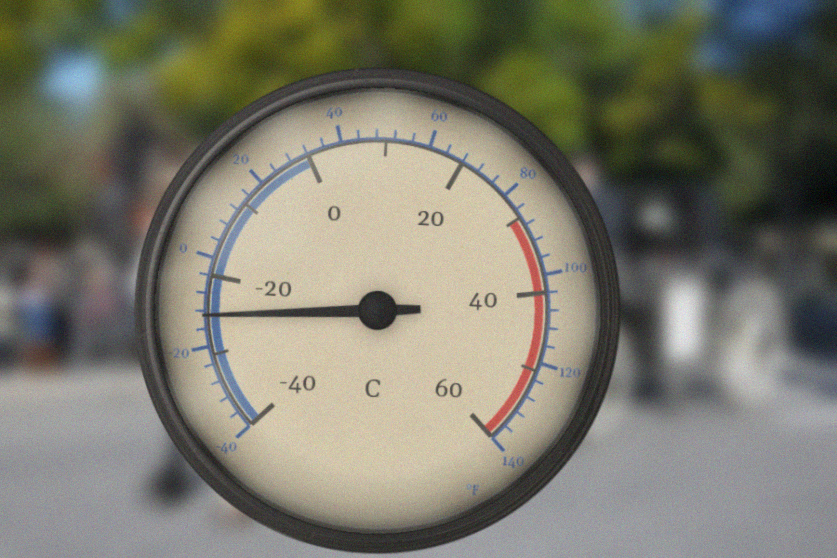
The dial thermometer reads -25 °C
